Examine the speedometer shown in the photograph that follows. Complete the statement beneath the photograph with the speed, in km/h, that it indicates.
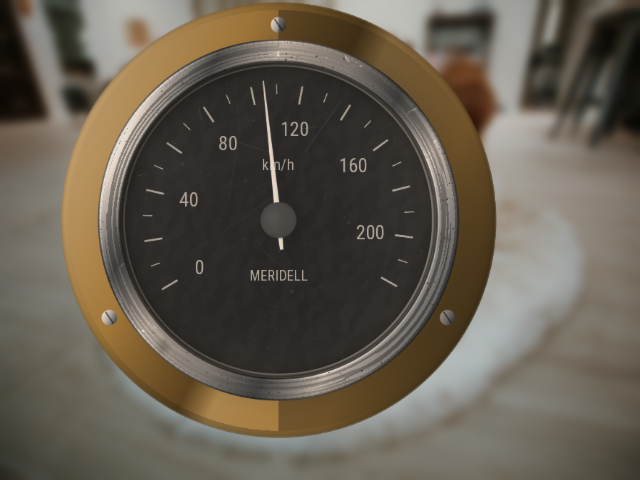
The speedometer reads 105 km/h
